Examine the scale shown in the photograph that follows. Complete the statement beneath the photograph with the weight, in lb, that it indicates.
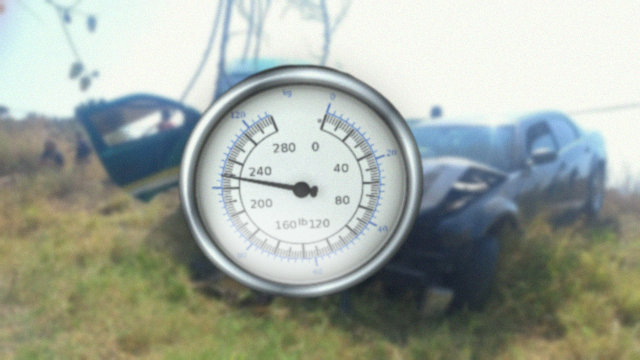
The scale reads 230 lb
